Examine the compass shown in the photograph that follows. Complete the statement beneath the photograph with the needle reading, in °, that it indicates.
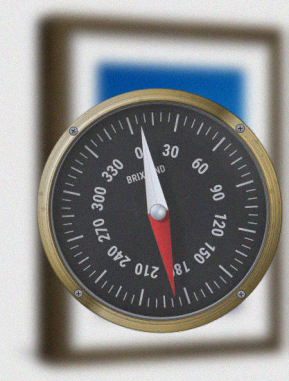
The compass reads 187.5 °
